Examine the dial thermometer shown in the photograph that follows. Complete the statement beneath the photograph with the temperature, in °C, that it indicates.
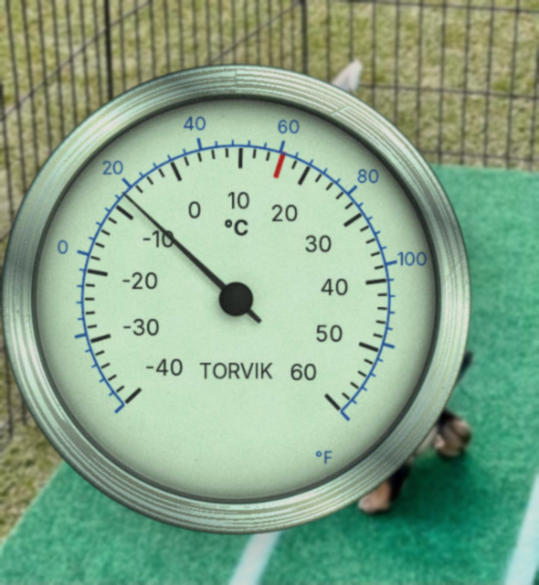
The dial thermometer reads -8 °C
